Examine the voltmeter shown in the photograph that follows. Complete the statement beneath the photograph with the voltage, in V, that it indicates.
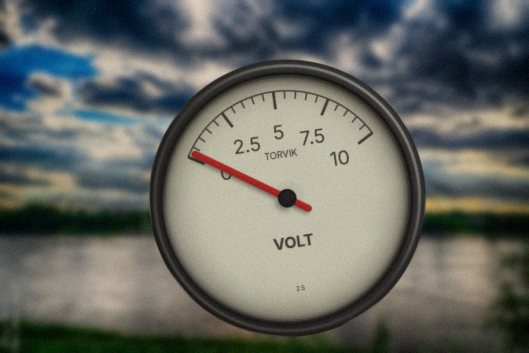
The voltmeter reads 0.25 V
